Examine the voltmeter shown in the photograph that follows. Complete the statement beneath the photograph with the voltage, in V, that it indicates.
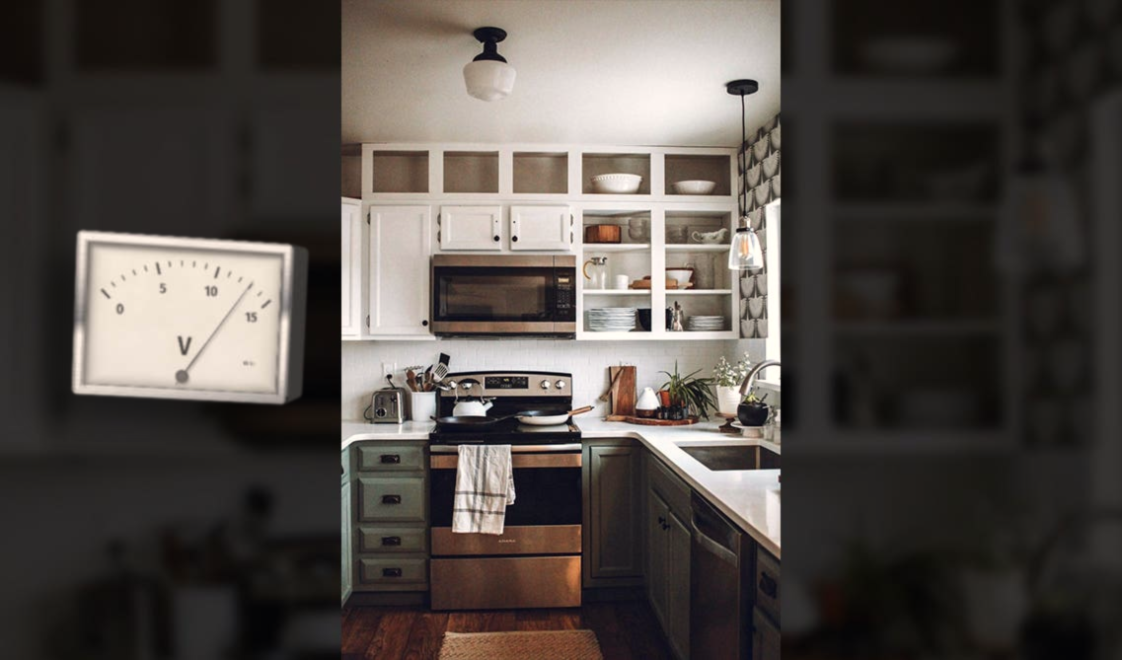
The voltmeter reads 13 V
